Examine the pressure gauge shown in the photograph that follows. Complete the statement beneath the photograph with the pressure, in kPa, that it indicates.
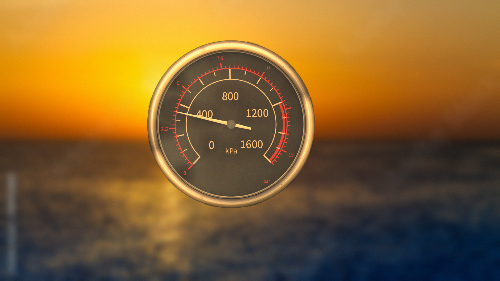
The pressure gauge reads 350 kPa
